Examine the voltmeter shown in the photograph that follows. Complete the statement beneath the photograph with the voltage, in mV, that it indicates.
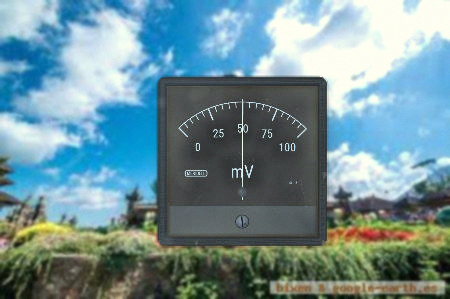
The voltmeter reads 50 mV
